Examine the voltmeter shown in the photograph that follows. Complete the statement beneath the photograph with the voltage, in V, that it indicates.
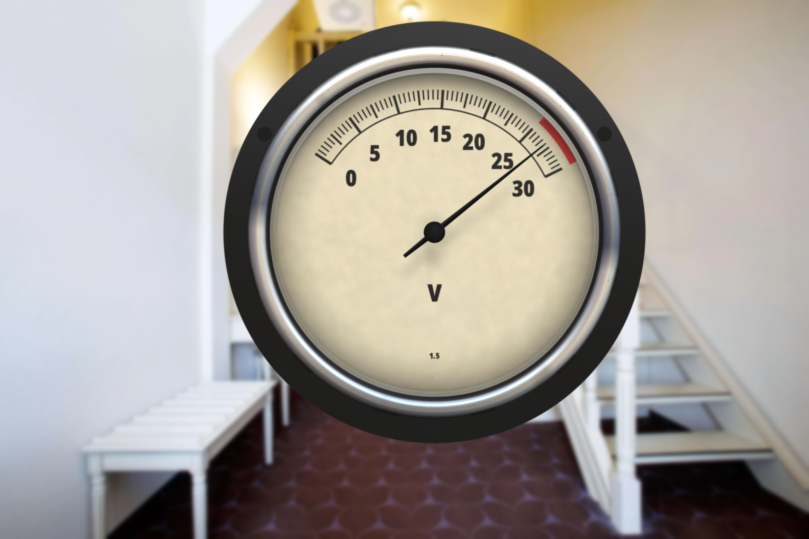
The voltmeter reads 27 V
